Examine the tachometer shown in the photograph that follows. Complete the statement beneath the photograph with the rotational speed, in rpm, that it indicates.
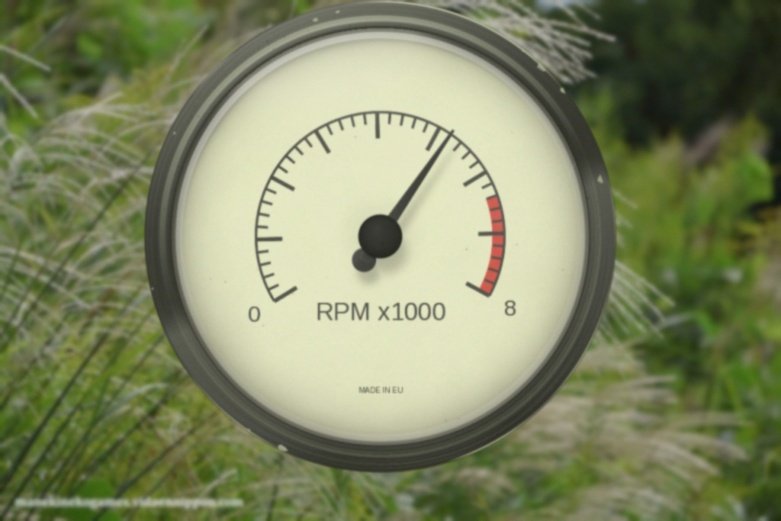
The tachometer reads 5200 rpm
